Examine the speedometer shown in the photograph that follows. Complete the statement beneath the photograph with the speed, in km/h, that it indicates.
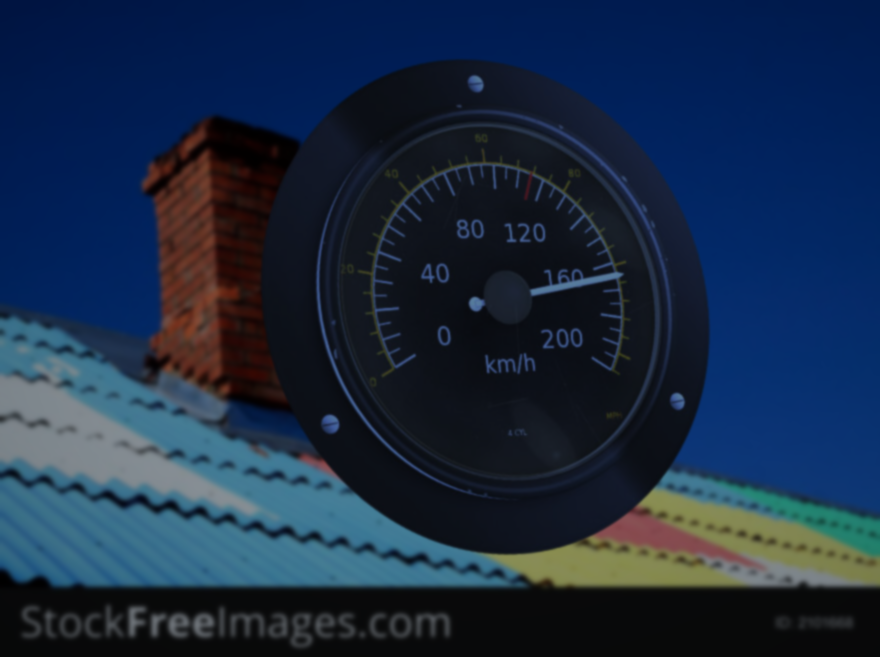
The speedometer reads 165 km/h
